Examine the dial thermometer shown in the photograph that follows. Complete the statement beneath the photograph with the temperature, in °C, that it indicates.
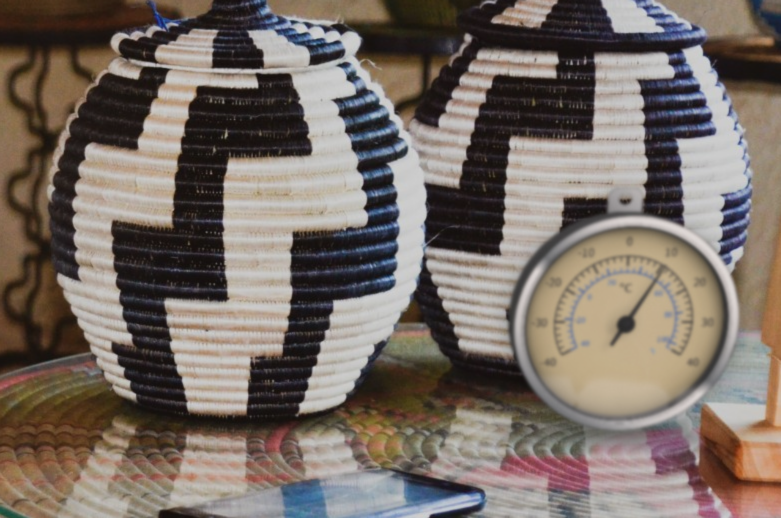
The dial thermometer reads 10 °C
